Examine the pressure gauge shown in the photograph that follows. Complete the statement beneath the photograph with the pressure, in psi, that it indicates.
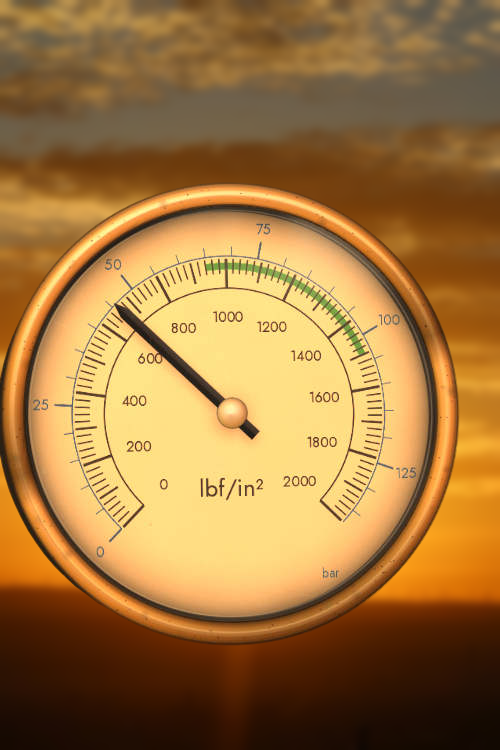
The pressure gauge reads 660 psi
